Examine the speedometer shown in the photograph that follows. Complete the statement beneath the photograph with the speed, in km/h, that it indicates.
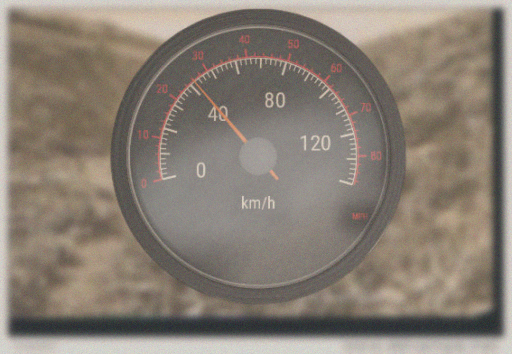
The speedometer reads 42 km/h
